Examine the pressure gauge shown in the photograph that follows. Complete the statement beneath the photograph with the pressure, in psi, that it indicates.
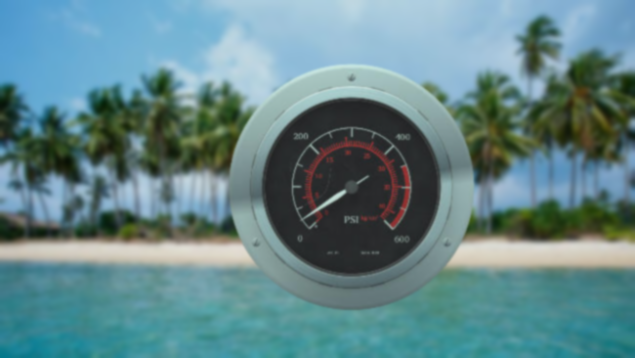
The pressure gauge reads 25 psi
